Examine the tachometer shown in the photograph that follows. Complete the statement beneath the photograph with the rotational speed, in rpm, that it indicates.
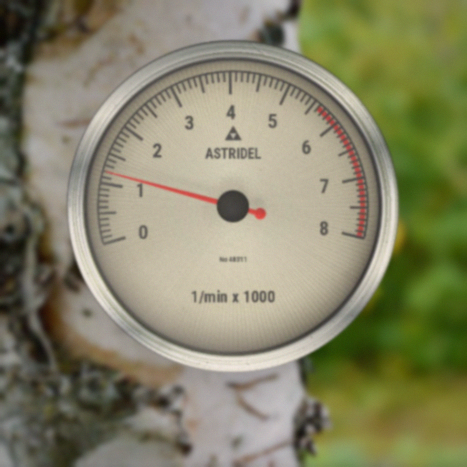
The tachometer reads 1200 rpm
